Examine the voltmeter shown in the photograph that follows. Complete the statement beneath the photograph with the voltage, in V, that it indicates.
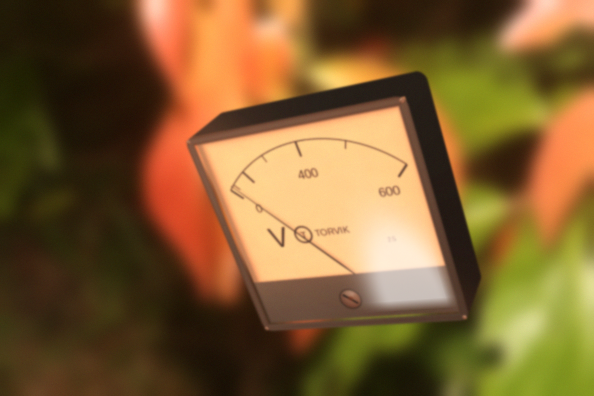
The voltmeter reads 100 V
